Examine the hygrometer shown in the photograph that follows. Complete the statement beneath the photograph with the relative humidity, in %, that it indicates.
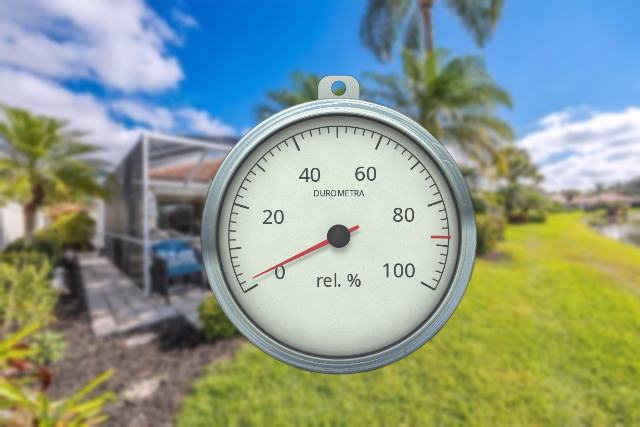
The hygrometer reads 2 %
